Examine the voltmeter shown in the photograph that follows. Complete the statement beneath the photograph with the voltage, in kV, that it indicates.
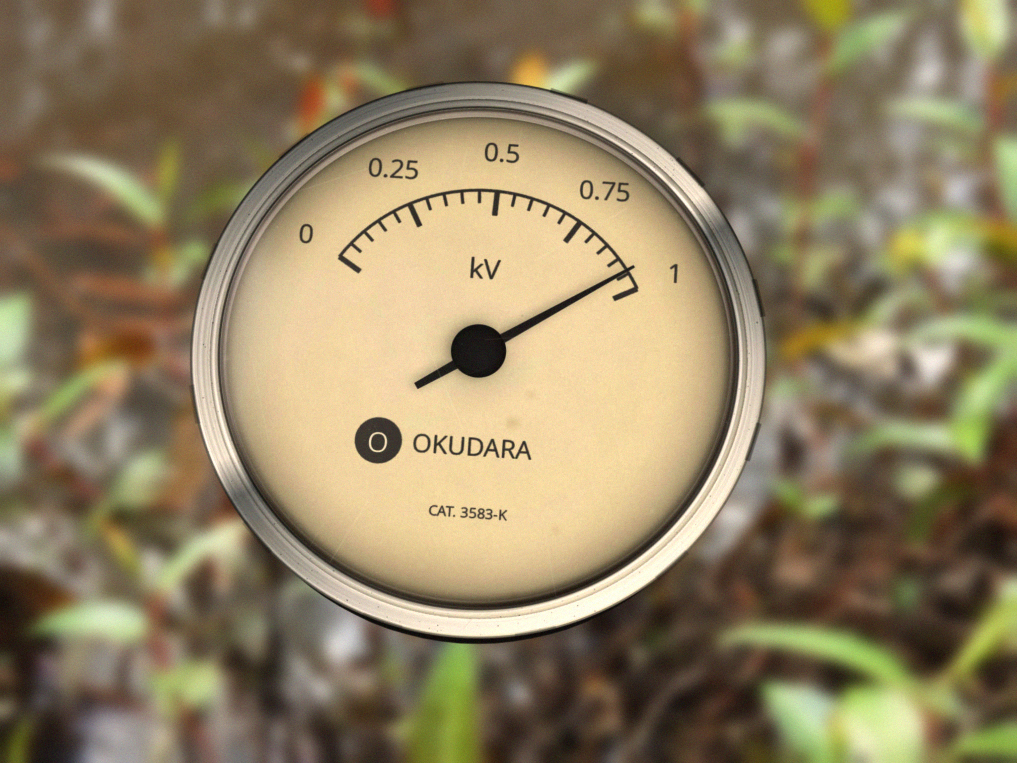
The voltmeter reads 0.95 kV
